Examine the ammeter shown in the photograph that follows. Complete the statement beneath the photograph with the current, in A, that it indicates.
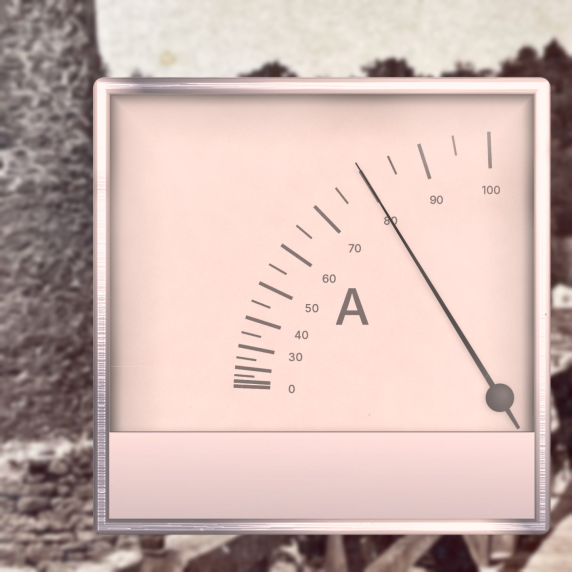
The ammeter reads 80 A
